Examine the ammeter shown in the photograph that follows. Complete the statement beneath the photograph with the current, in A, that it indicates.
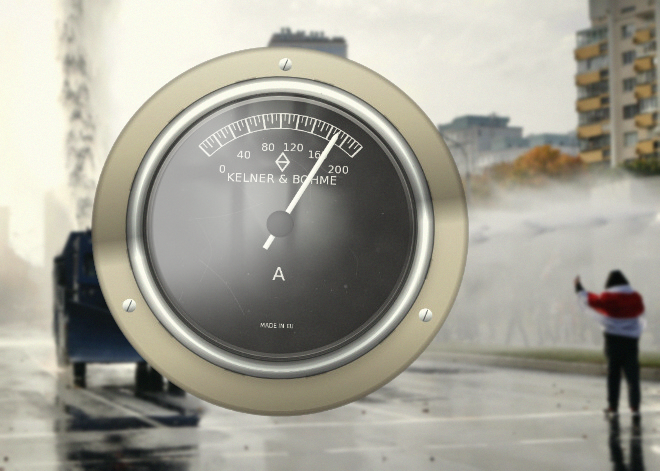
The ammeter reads 170 A
